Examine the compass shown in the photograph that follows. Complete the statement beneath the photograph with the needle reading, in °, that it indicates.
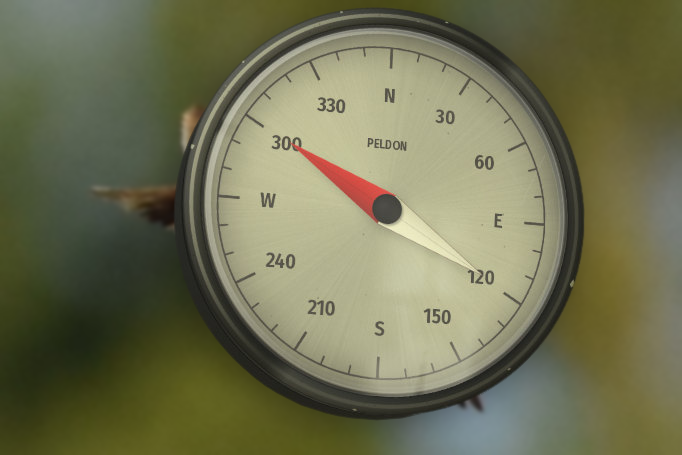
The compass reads 300 °
